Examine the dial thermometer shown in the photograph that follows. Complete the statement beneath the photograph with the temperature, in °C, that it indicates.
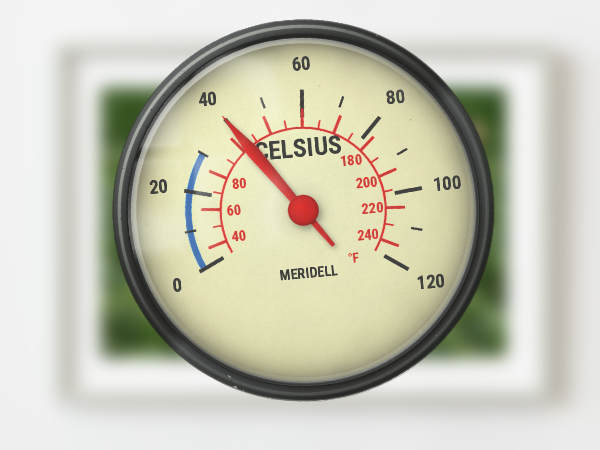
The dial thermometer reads 40 °C
